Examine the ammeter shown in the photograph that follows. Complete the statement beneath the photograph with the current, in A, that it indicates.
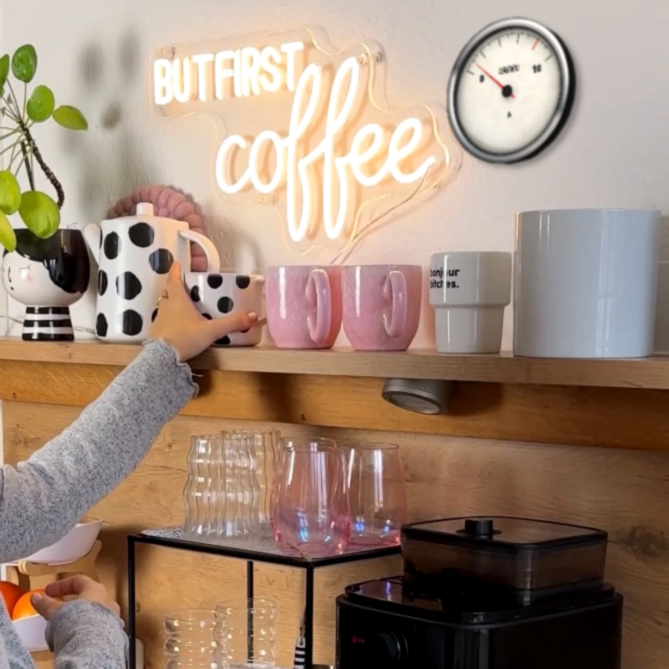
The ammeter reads 1 A
